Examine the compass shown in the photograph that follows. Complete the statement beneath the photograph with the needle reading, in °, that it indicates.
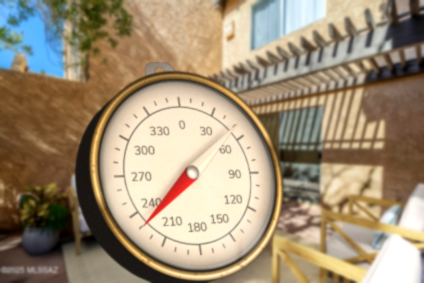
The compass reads 230 °
